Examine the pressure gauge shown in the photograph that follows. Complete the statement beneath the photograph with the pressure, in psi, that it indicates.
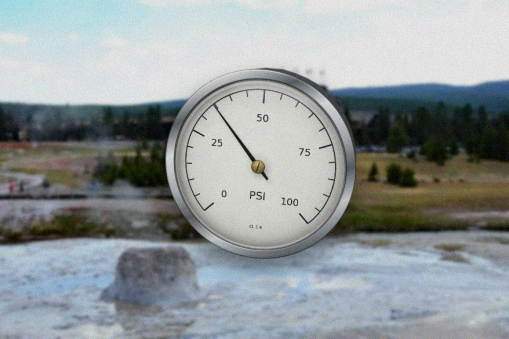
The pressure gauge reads 35 psi
